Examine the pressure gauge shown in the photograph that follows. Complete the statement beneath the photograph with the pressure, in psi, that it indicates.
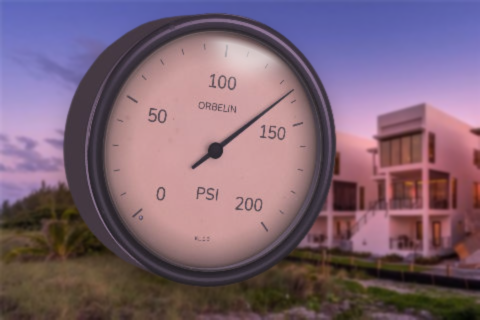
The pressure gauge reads 135 psi
